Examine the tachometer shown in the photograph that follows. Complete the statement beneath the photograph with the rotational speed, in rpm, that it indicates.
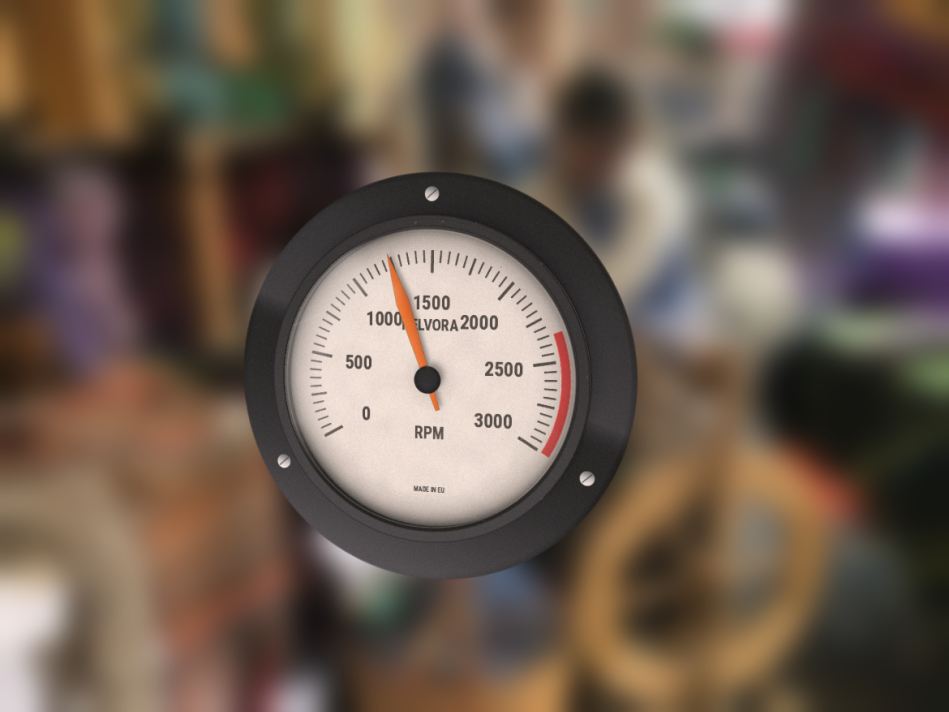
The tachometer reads 1250 rpm
